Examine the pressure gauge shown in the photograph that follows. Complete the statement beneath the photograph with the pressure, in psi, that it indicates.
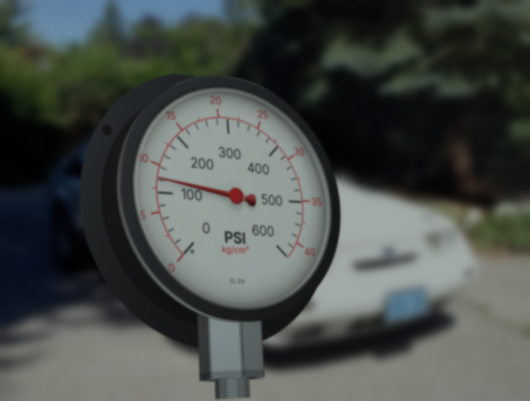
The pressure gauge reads 120 psi
